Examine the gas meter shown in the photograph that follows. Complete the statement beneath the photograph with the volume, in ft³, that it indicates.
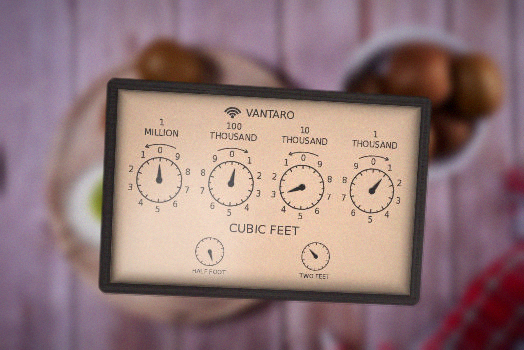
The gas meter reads 3100 ft³
